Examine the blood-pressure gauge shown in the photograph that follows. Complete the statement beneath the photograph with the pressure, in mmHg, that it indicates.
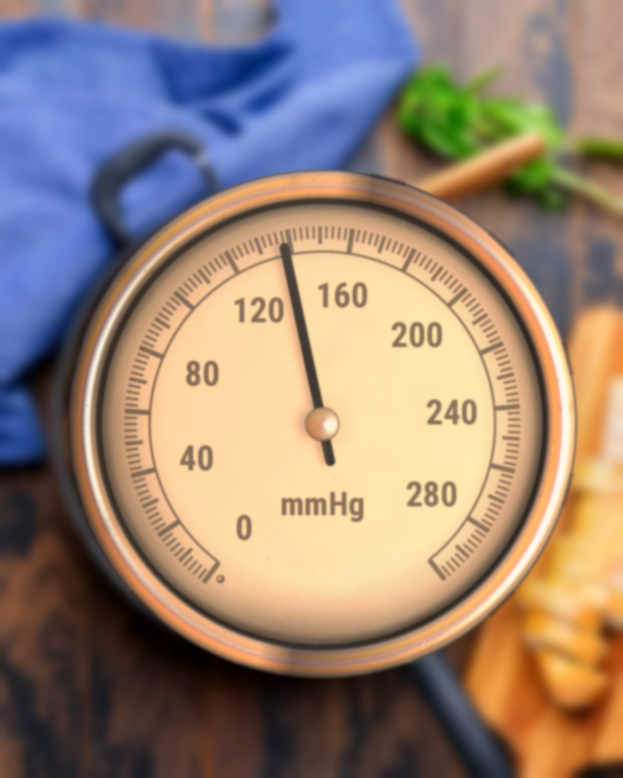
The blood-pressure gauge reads 138 mmHg
